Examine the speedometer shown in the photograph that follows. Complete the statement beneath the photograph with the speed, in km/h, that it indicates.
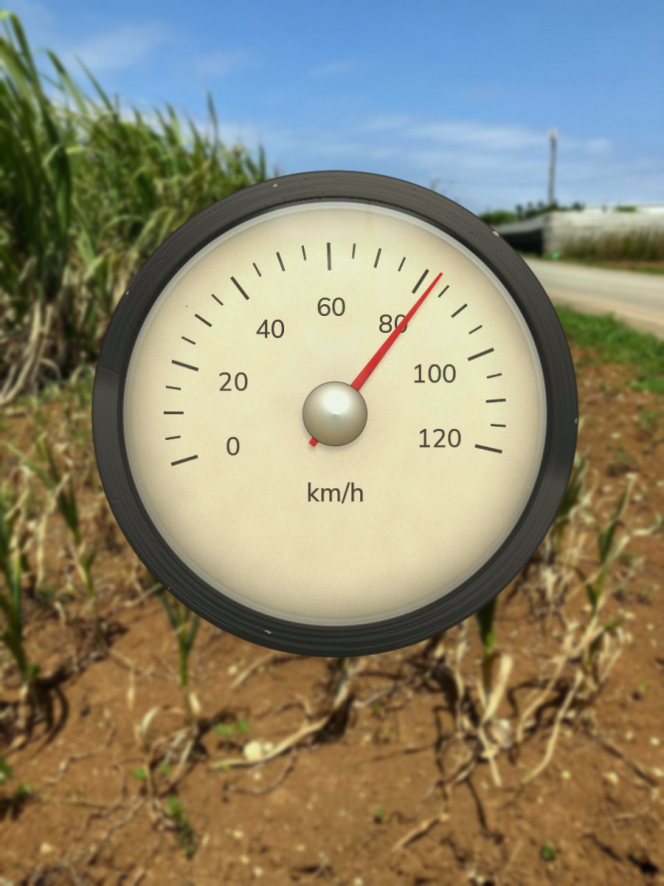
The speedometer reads 82.5 km/h
